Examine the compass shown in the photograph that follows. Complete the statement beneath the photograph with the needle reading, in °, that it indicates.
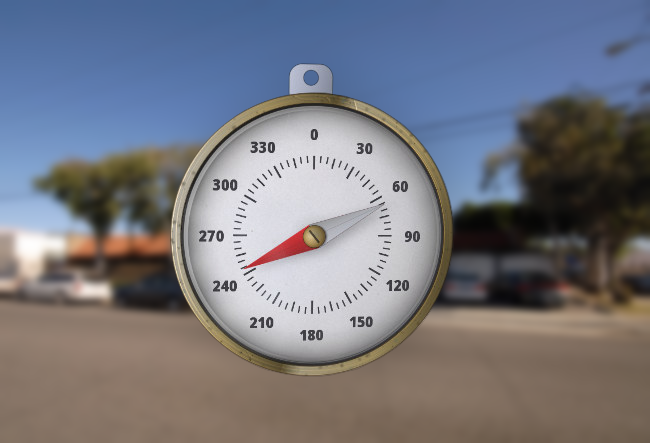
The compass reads 245 °
